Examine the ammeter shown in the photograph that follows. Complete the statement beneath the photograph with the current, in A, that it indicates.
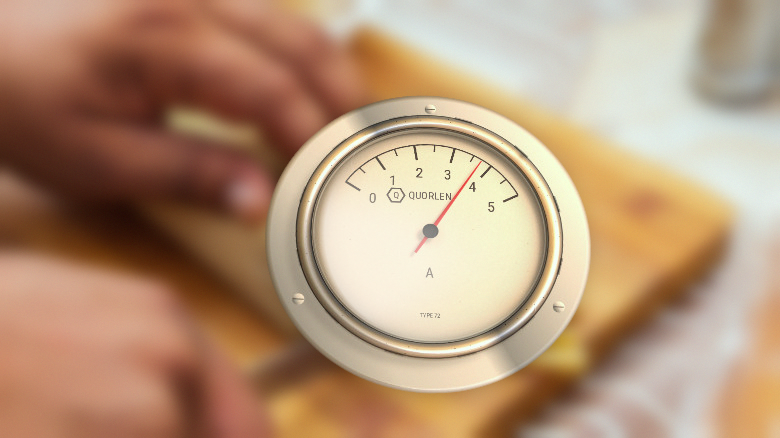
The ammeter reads 3.75 A
